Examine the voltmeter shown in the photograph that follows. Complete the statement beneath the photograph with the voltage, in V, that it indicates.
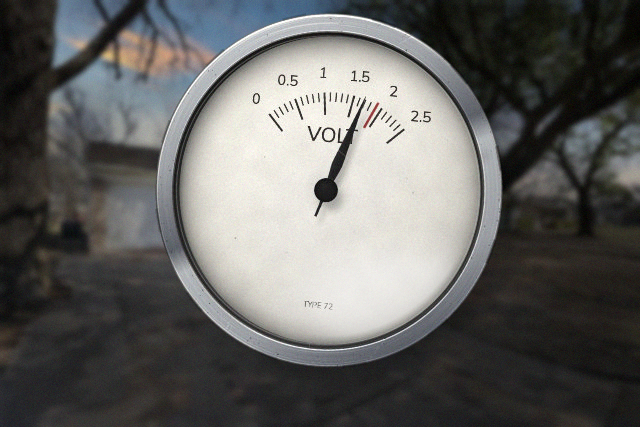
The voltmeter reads 1.7 V
